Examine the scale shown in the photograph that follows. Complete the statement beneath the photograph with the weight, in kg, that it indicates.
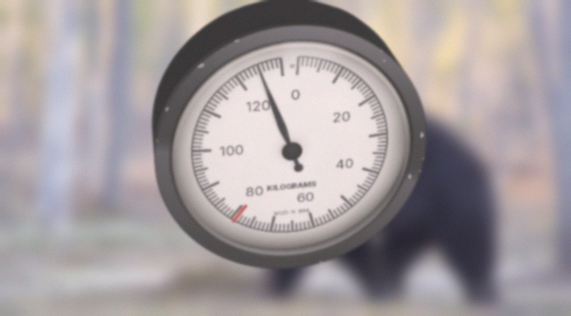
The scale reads 125 kg
